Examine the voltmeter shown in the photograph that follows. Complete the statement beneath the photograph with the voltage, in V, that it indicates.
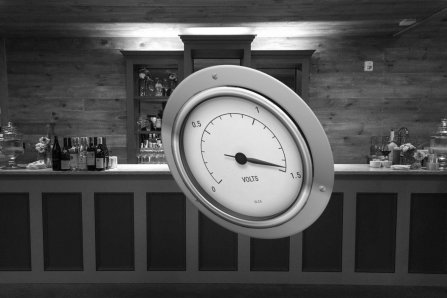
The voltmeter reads 1.45 V
